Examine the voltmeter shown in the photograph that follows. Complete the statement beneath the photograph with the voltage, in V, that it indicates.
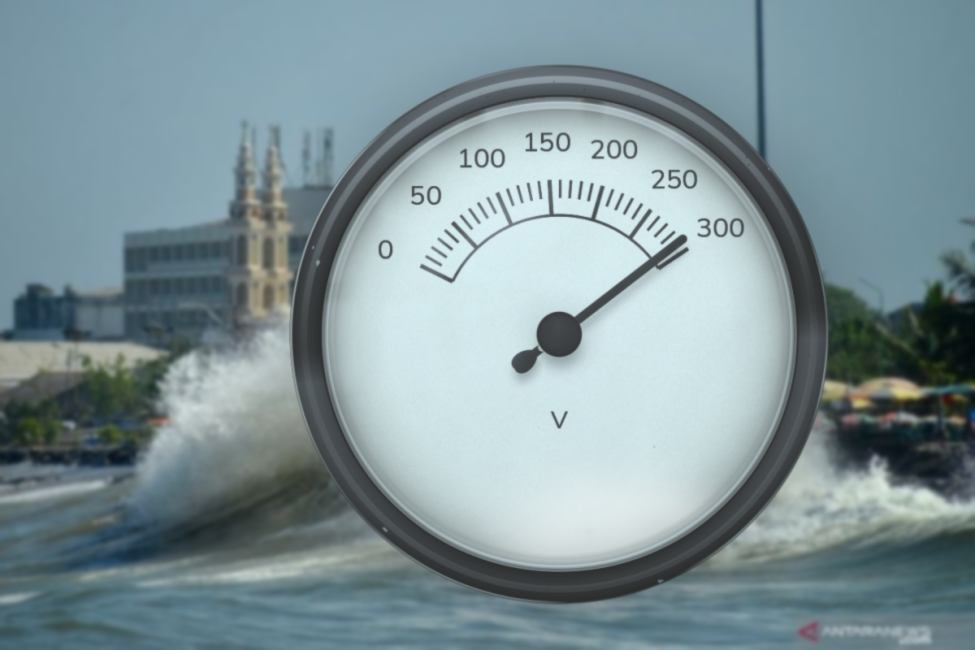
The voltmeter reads 290 V
